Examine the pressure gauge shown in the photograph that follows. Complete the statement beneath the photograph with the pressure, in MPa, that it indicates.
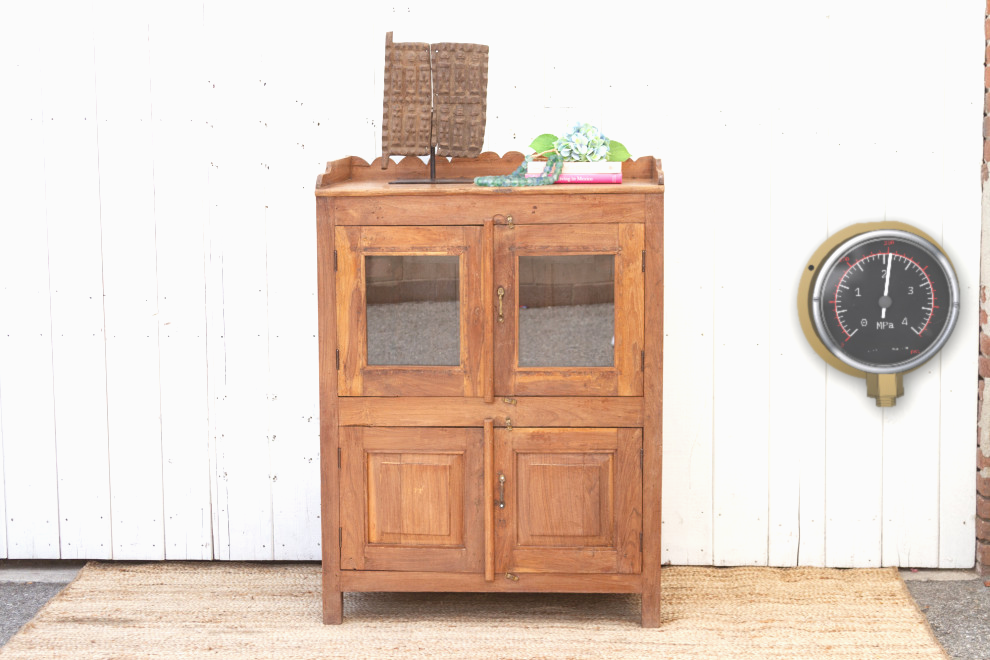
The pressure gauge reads 2.1 MPa
